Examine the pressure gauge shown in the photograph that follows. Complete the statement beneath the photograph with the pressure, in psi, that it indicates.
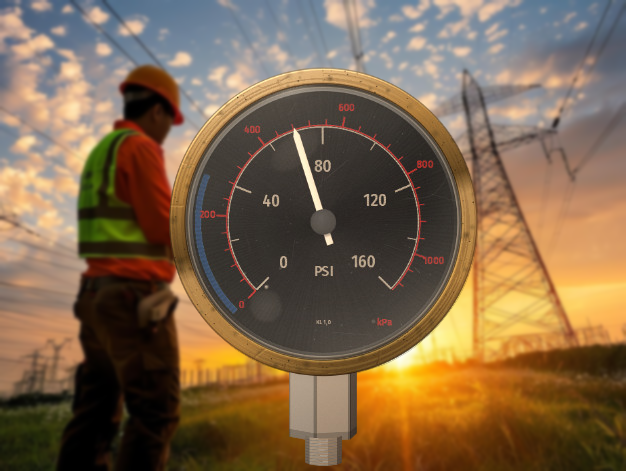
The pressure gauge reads 70 psi
